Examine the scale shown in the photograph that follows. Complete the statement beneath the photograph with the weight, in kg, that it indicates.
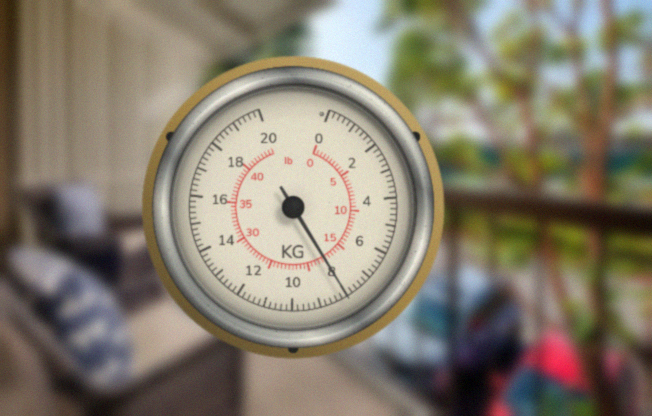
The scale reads 8 kg
